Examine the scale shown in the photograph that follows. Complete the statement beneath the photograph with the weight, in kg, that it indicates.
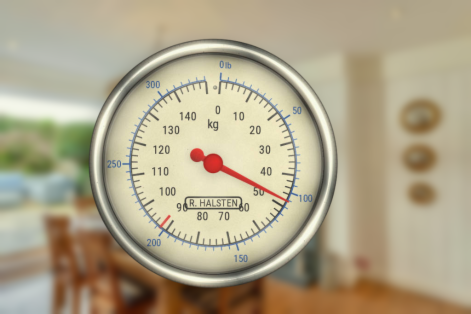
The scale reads 48 kg
